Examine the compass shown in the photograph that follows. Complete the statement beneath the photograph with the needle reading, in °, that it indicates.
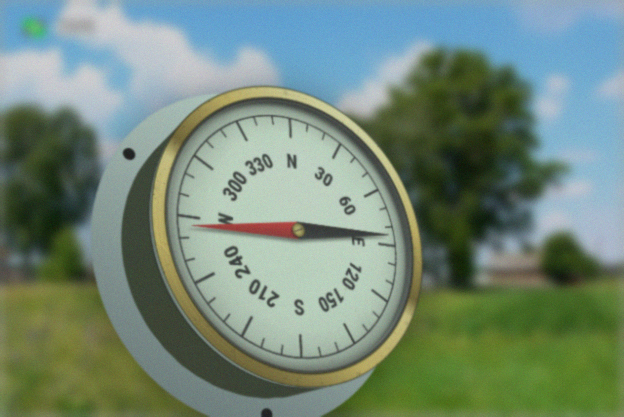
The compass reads 265 °
